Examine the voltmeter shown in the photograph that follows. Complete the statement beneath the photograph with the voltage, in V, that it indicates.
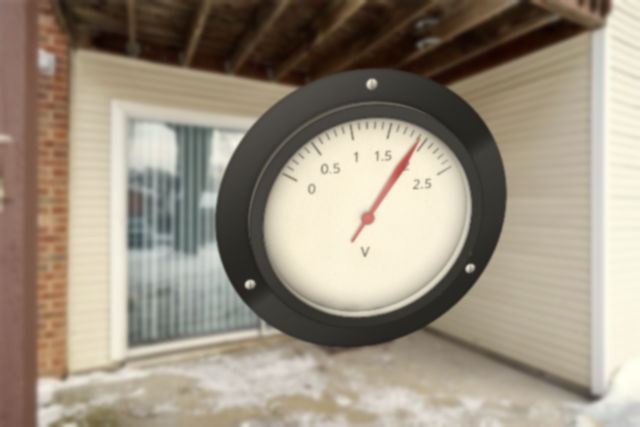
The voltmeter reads 1.9 V
